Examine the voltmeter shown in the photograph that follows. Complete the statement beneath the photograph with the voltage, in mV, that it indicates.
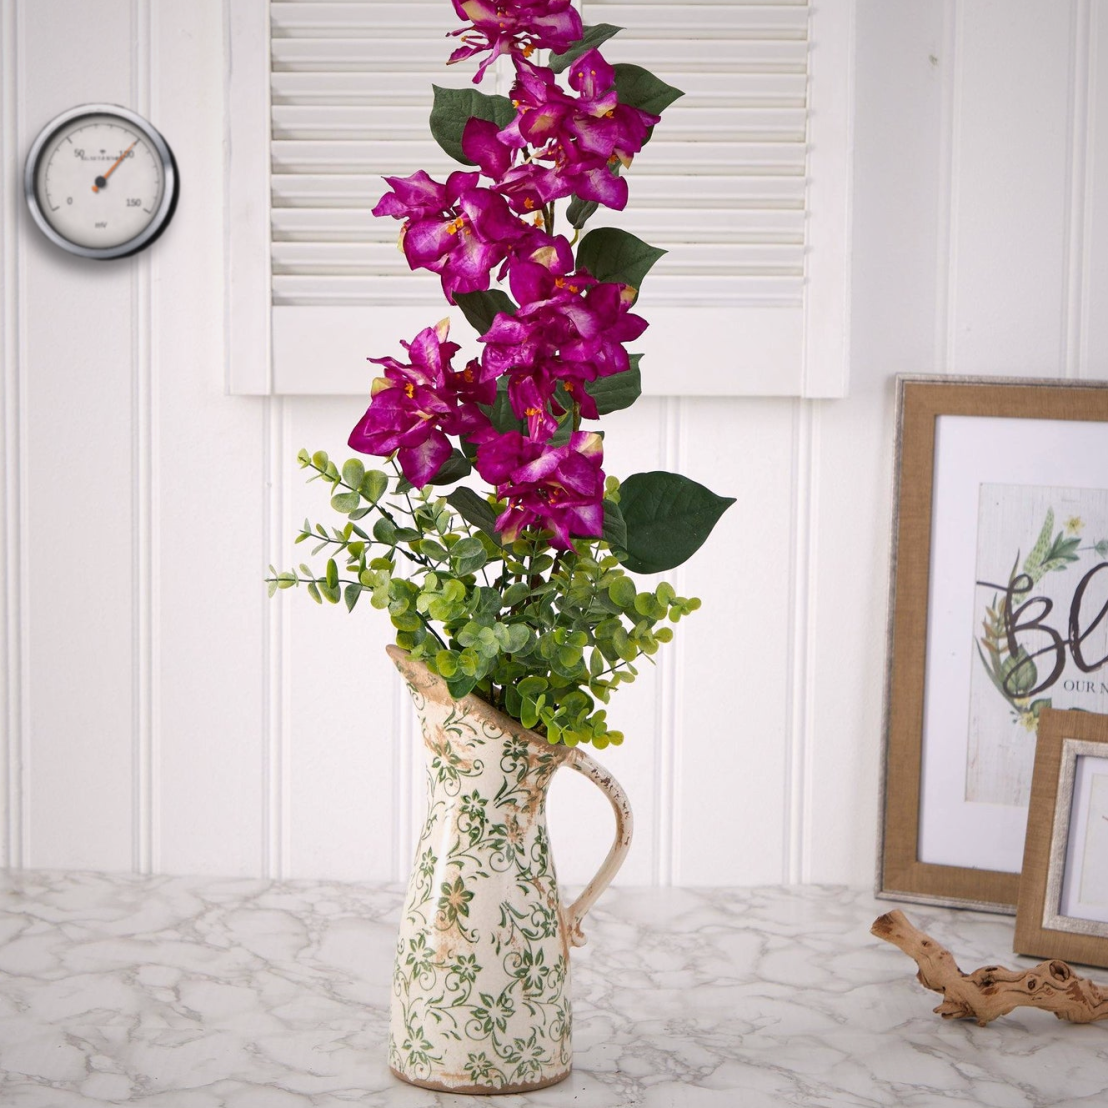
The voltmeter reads 100 mV
